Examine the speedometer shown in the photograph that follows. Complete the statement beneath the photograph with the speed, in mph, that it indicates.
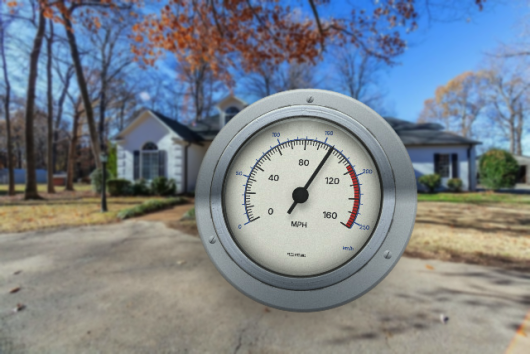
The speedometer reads 100 mph
